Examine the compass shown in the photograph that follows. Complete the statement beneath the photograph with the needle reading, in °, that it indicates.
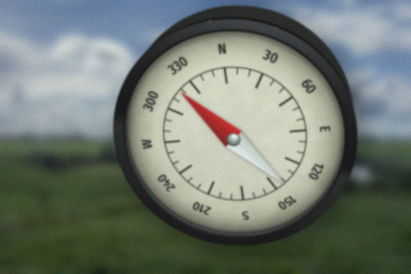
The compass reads 320 °
